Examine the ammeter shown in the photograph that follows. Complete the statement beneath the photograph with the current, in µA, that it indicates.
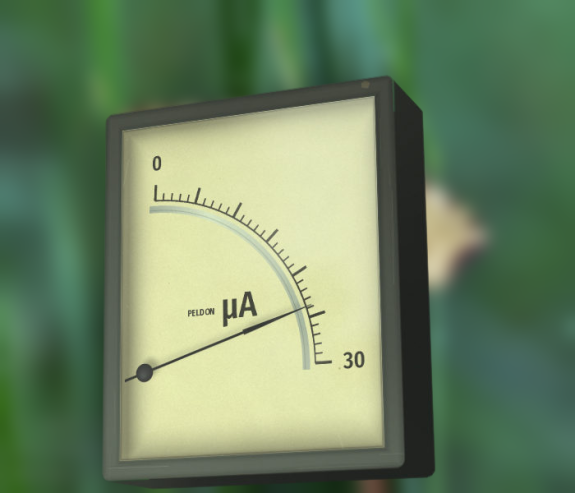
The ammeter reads 24 µA
